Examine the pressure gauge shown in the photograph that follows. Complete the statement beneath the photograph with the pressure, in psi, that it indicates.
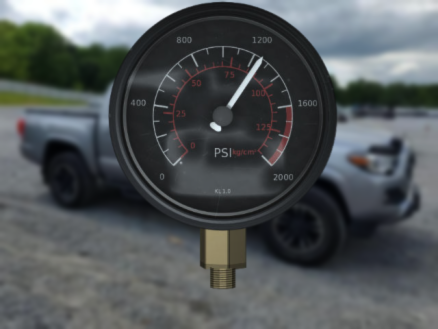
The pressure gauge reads 1250 psi
